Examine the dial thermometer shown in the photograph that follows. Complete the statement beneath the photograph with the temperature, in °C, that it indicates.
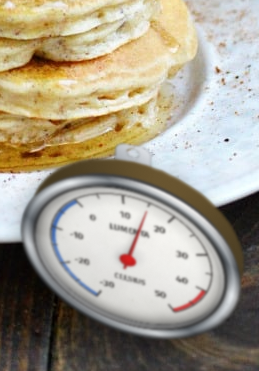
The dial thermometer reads 15 °C
